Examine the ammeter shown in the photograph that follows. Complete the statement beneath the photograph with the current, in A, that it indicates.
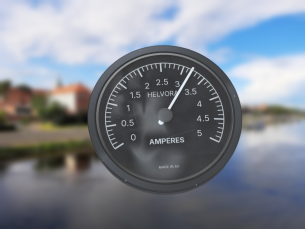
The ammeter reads 3.2 A
